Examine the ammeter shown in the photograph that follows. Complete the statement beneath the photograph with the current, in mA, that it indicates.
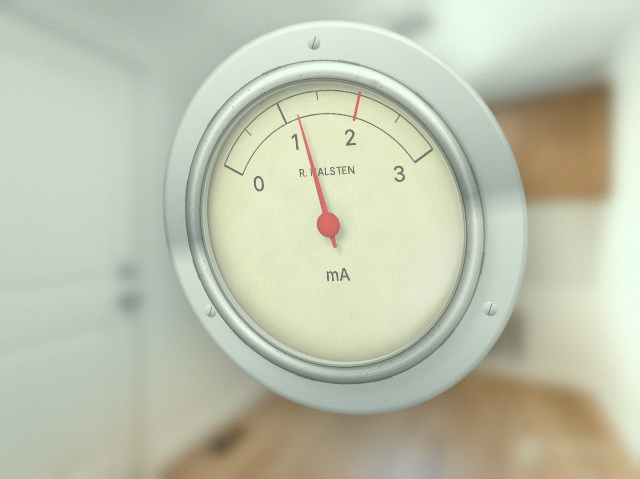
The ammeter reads 1.25 mA
